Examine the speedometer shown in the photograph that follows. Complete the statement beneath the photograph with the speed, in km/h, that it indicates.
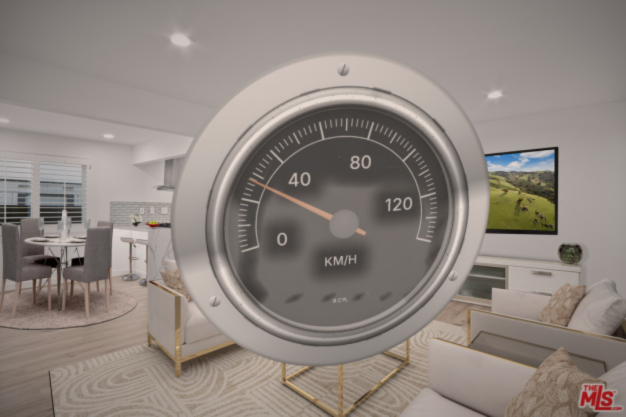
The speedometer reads 28 km/h
